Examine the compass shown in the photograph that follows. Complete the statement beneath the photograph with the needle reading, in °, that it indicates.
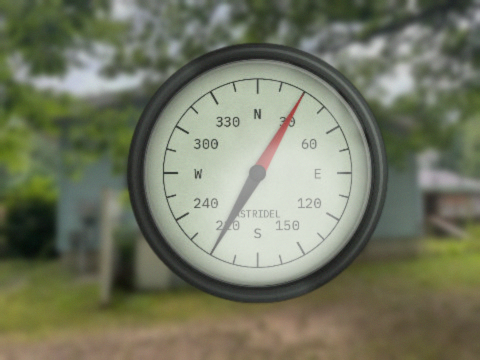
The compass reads 30 °
